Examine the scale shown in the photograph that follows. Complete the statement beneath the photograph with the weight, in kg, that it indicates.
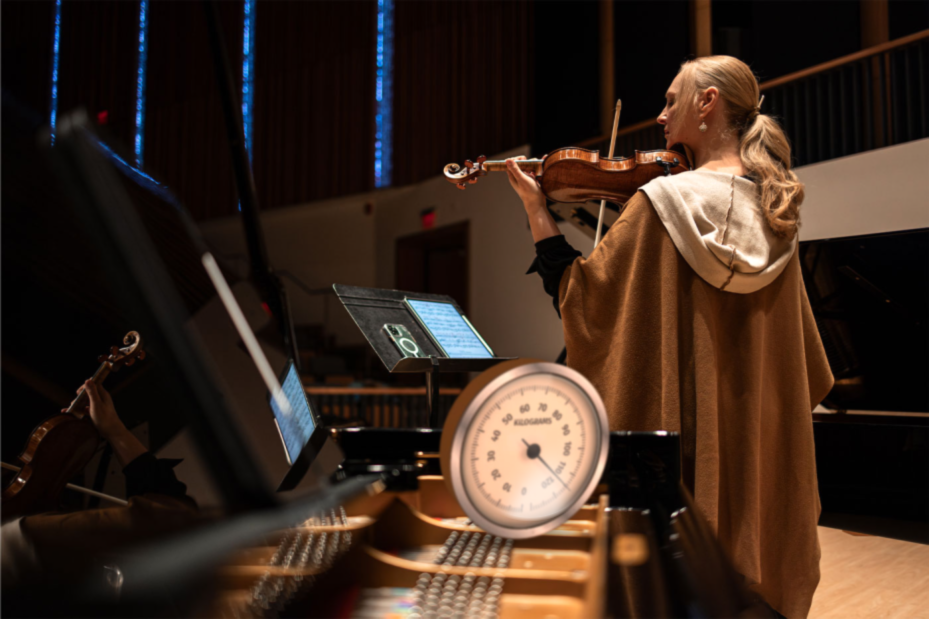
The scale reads 115 kg
